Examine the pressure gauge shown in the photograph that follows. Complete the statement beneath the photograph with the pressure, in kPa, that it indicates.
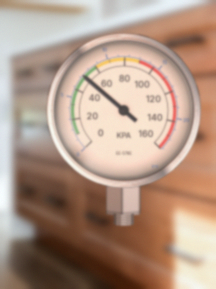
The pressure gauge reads 50 kPa
